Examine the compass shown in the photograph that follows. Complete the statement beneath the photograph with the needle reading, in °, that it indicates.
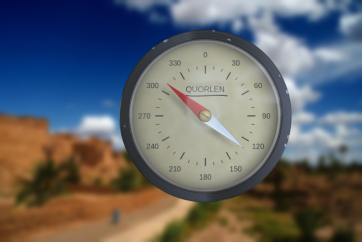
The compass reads 310 °
